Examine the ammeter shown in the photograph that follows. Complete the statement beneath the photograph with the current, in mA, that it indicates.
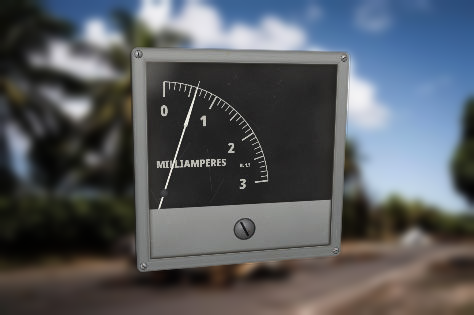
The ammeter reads 0.6 mA
